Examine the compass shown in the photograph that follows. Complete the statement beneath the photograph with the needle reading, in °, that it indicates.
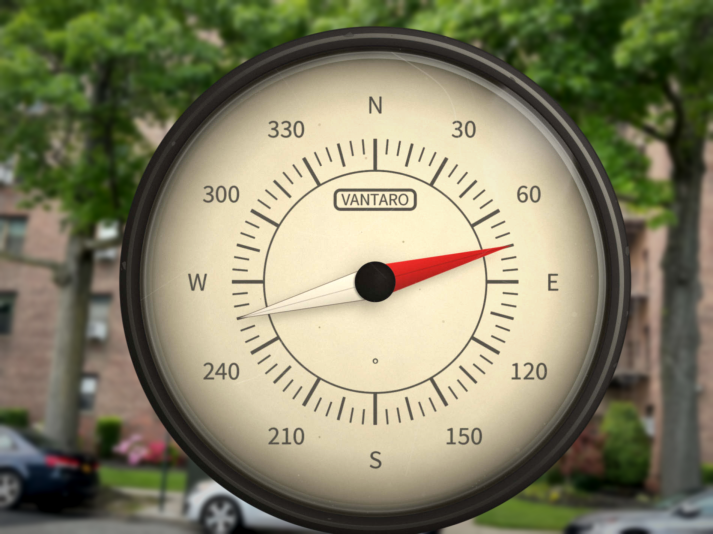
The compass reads 75 °
